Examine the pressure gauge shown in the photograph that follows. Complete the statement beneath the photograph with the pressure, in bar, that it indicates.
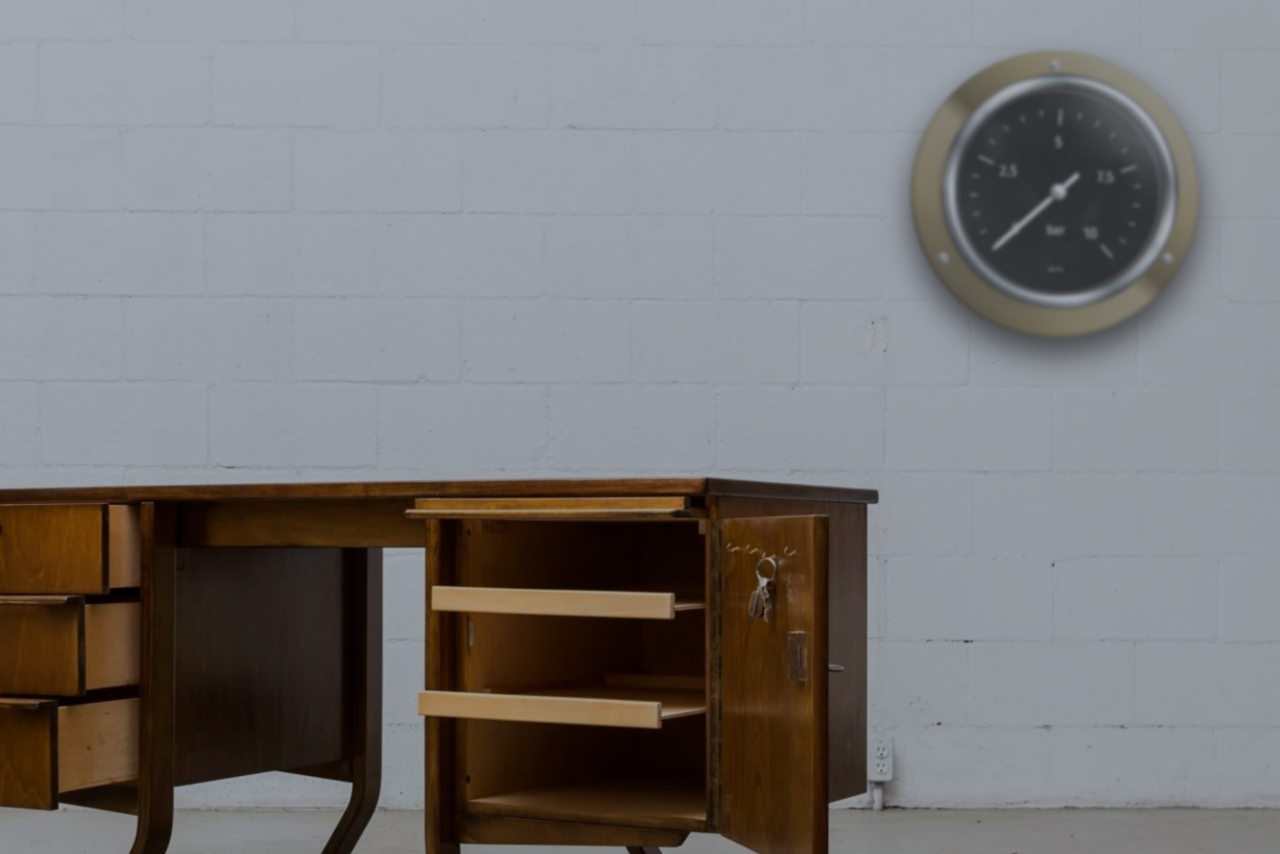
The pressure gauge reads 0 bar
